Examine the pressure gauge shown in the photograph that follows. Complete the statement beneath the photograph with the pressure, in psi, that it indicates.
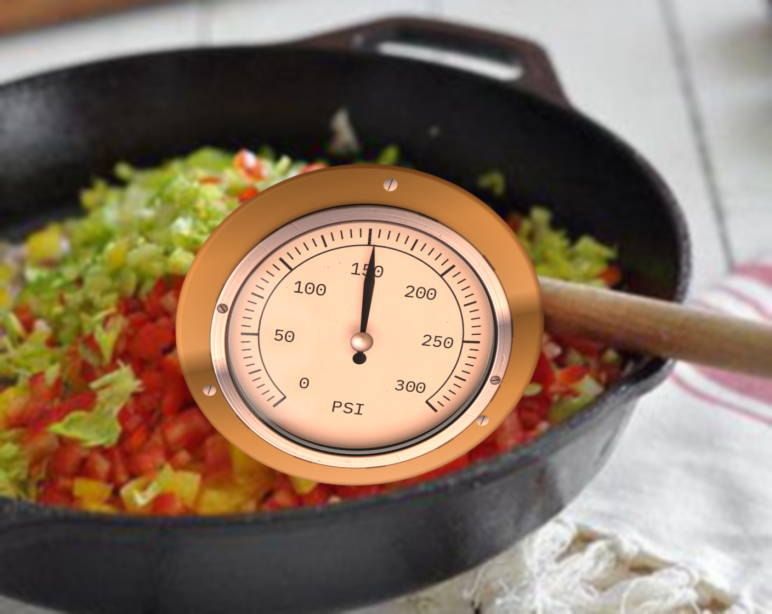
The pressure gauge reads 152.5 psi
